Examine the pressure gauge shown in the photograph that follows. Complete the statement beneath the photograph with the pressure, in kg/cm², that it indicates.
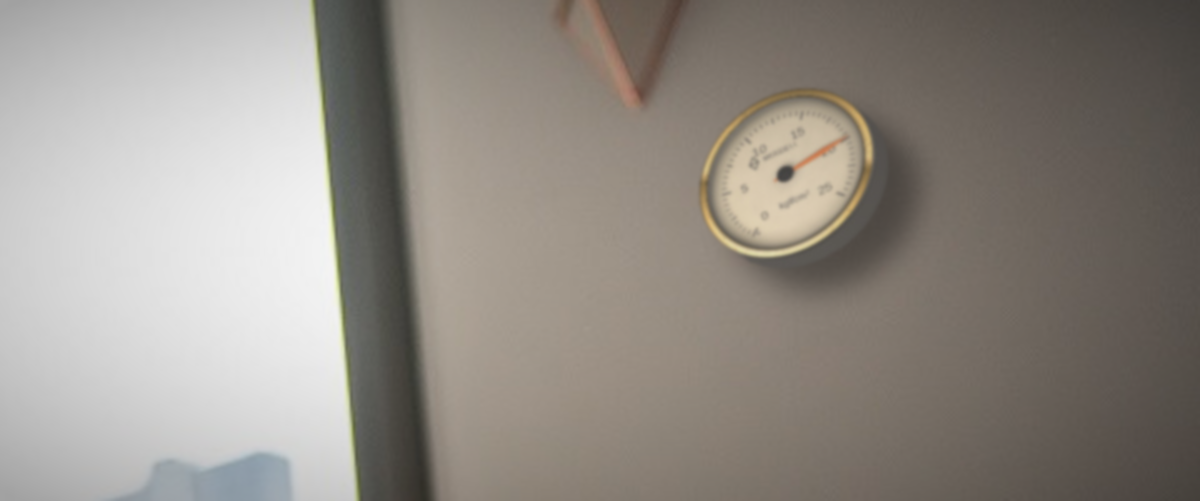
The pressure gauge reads 20 kg/cm²
